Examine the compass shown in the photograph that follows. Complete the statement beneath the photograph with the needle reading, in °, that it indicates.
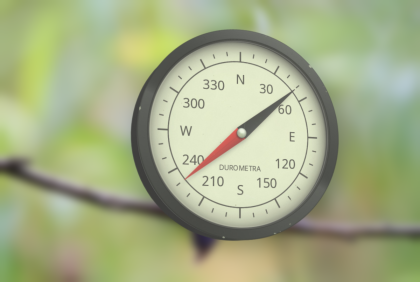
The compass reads 230 °
